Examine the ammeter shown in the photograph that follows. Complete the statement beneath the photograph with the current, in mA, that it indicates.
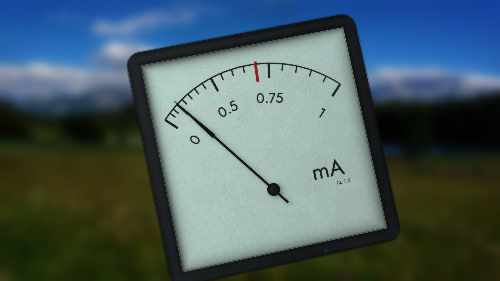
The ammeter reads 0.25 mA
